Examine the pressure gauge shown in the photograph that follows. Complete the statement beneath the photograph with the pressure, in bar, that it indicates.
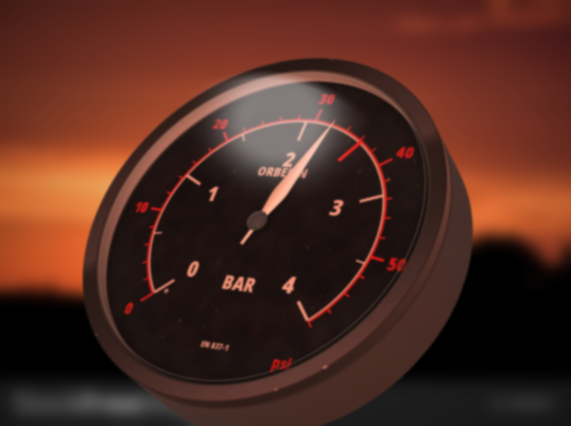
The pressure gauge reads 2.25 bar
